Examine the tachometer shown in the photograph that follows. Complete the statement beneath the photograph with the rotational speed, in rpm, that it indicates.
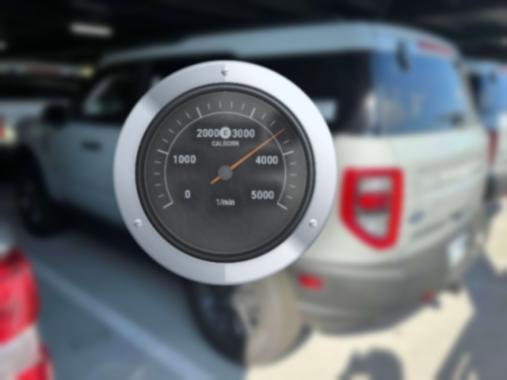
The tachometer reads 3600 rpm
